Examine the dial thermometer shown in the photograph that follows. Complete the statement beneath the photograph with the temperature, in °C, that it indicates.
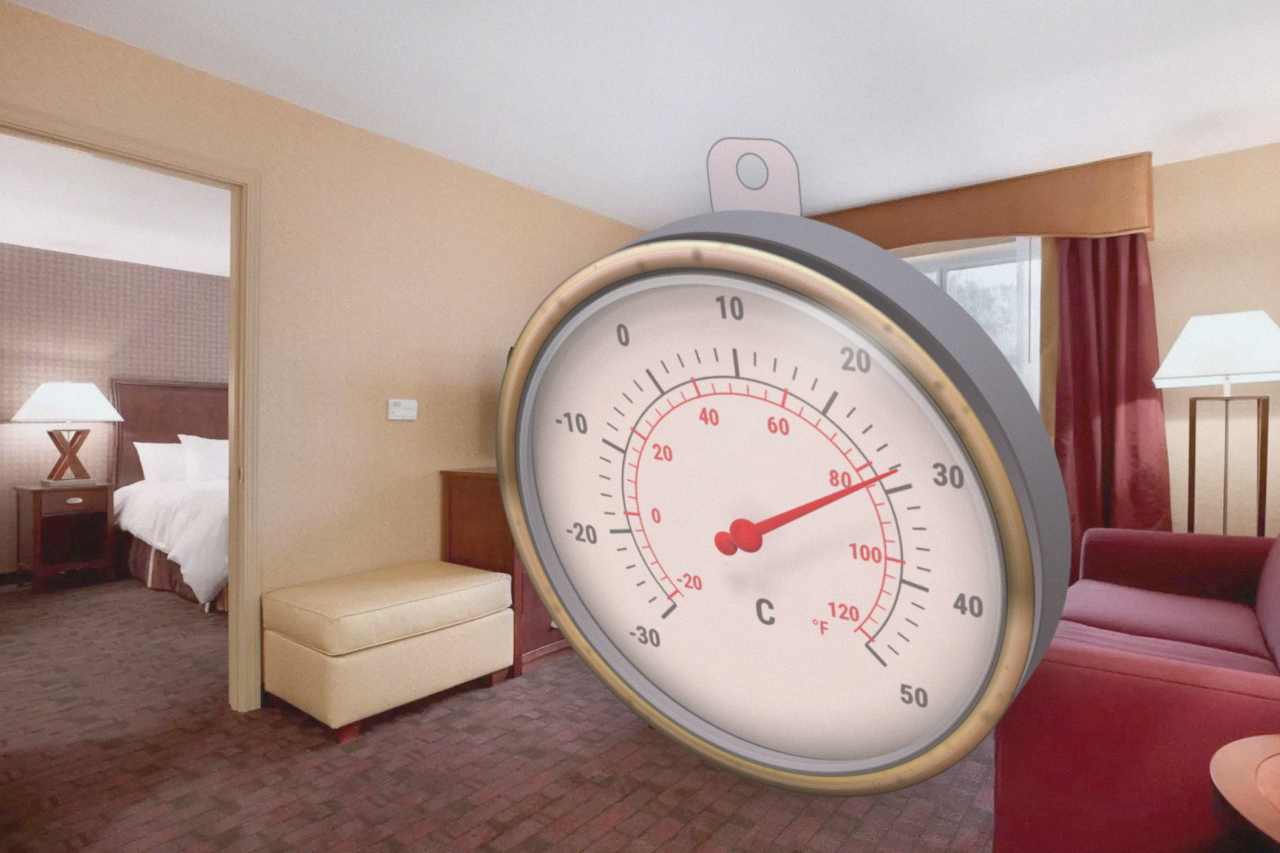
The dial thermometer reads 28 °C
